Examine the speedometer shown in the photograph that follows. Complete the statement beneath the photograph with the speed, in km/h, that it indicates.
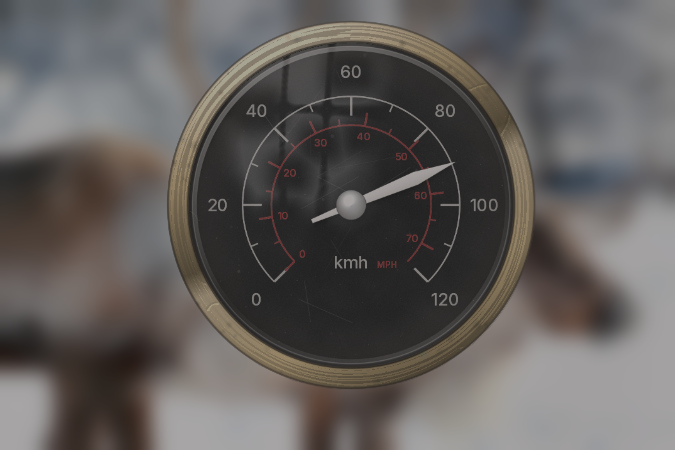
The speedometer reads 90 km/h
